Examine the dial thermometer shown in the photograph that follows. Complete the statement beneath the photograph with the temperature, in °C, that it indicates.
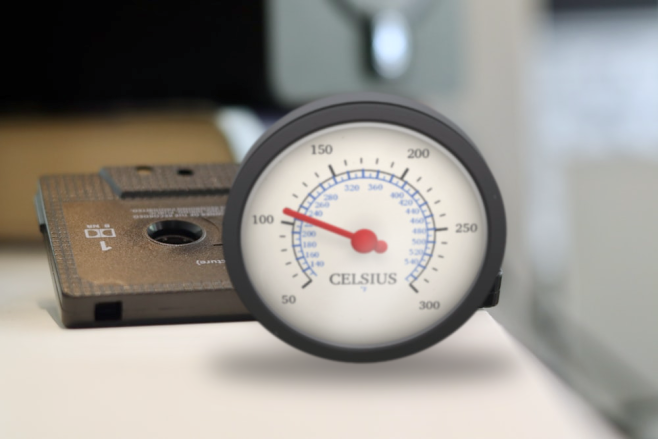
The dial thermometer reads 110 °C
